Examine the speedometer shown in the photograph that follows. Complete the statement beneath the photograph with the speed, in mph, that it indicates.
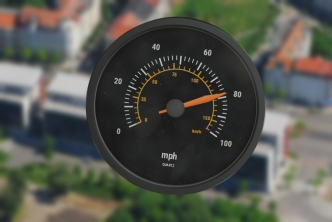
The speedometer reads 78 mph
